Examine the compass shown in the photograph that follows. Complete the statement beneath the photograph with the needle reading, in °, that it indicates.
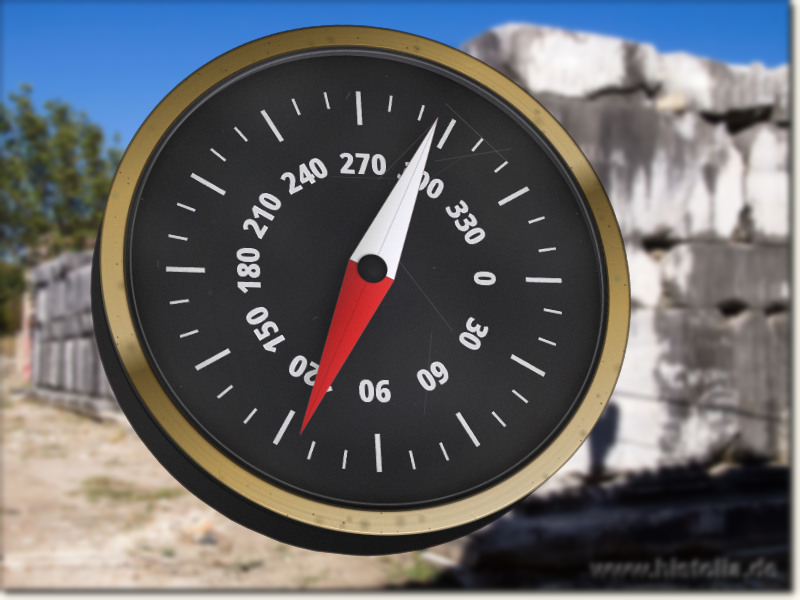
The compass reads 115 °
